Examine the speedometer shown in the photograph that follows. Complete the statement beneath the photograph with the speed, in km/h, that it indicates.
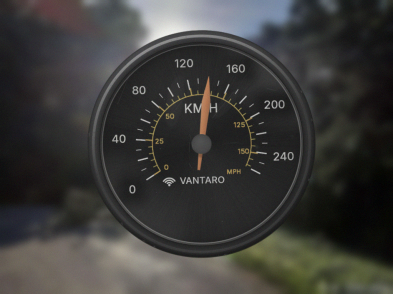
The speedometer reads 140 km/h
